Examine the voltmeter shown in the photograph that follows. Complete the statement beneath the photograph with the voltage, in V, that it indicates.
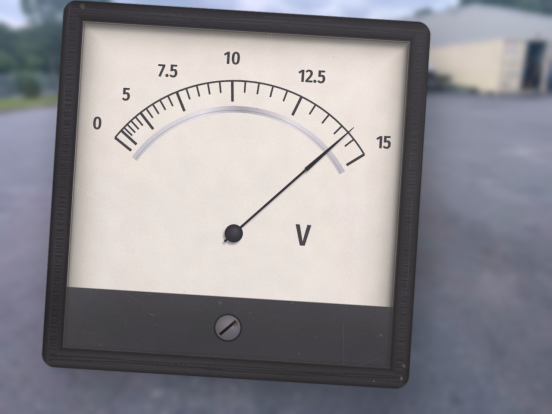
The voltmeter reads 14.25 V
